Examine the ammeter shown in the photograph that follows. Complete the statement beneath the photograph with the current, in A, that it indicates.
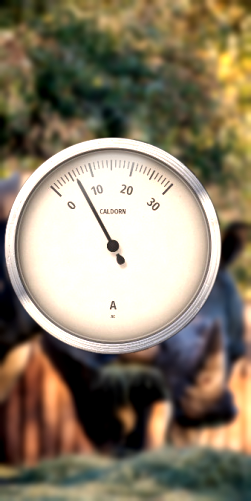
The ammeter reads 6 A
